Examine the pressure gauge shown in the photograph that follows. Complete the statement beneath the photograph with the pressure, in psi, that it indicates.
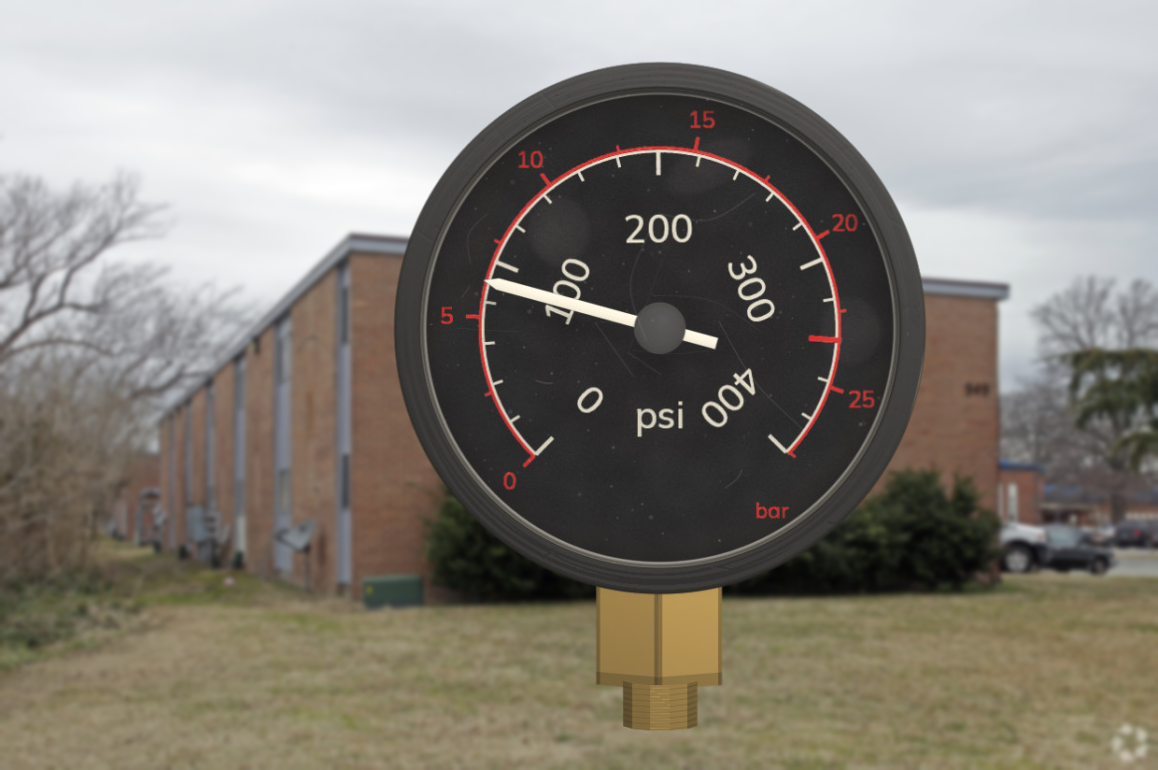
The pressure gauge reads 90 psi
